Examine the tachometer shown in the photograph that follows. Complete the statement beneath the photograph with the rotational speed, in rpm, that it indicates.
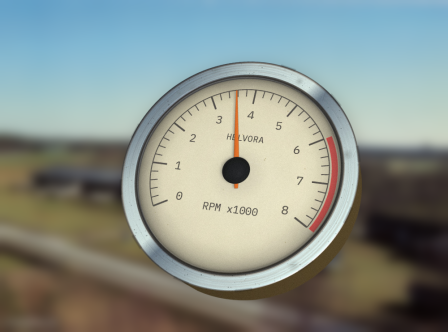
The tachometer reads 3600 rpm
